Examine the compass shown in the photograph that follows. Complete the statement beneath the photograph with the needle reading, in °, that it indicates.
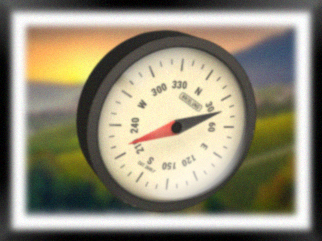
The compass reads 220 °
